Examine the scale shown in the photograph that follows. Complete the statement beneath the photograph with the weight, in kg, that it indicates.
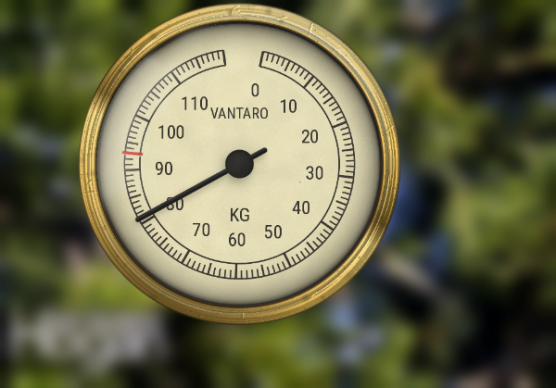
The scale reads 81 kg
